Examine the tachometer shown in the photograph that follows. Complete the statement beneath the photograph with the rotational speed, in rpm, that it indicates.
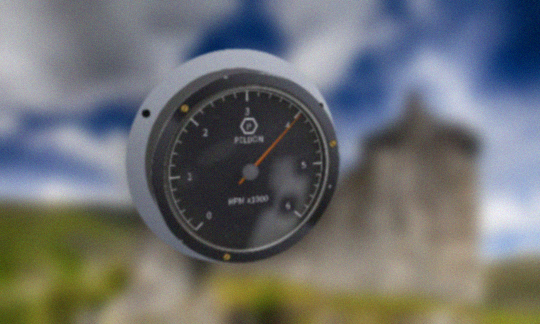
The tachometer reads 4000 rpm
